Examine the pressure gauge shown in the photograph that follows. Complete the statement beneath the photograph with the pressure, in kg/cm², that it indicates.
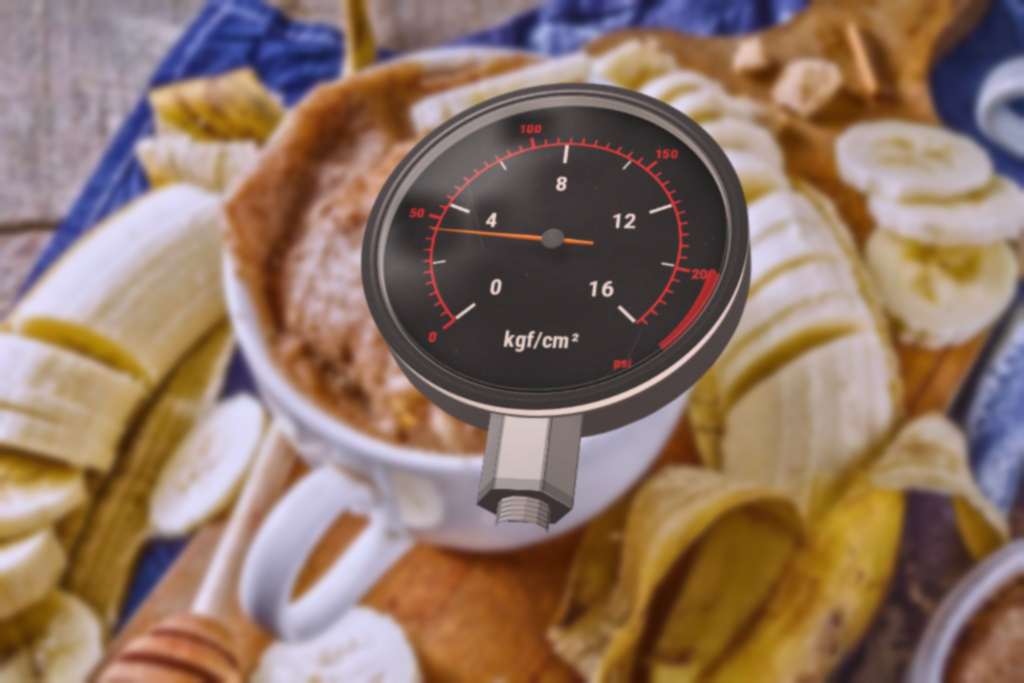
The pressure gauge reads 3 kg/cm²
